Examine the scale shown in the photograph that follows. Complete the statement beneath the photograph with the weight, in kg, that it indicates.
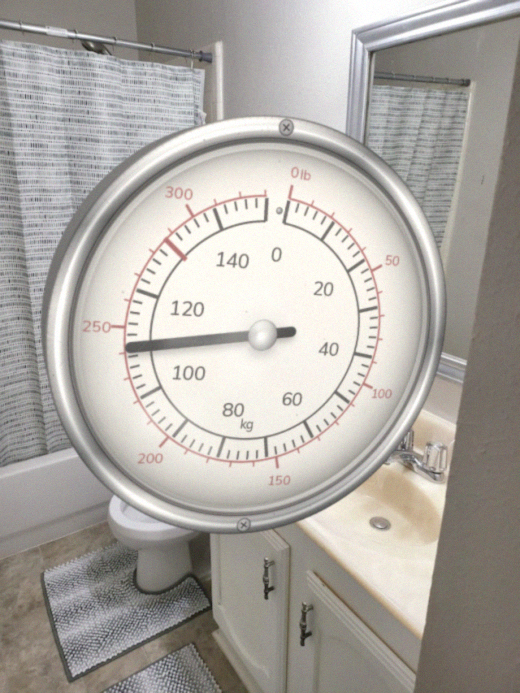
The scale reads 110 kg
